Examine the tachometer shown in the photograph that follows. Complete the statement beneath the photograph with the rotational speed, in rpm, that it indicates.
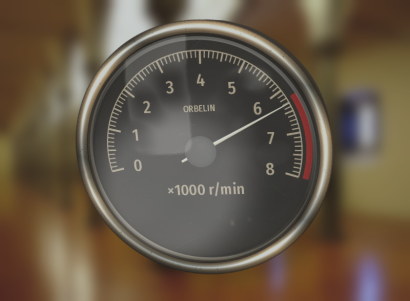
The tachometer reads 6300 rpm
